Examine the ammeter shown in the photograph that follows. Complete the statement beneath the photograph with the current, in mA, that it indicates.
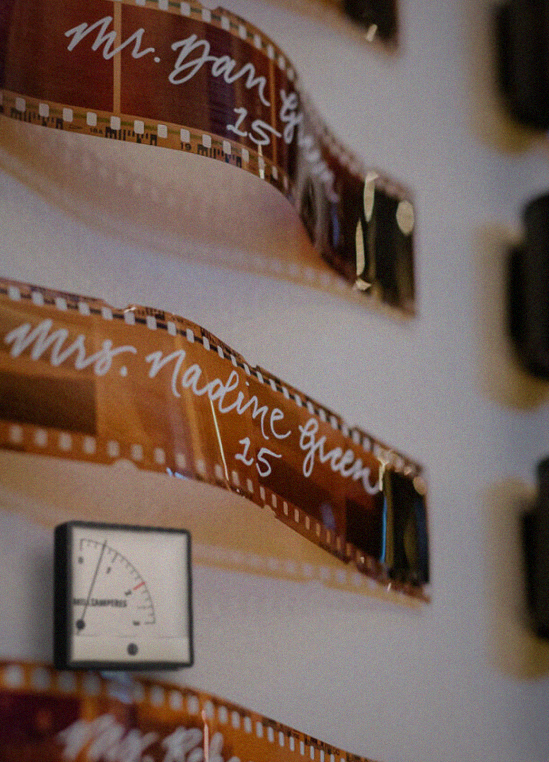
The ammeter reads 0.6 mA
